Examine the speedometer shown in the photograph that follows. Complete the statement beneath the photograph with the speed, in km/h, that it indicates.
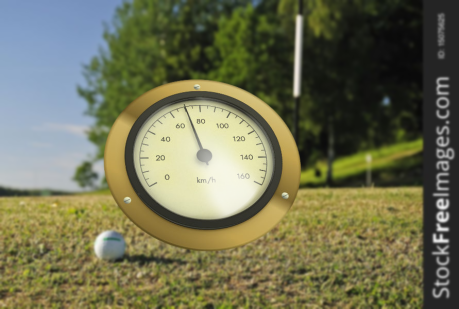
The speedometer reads 70 km/h
